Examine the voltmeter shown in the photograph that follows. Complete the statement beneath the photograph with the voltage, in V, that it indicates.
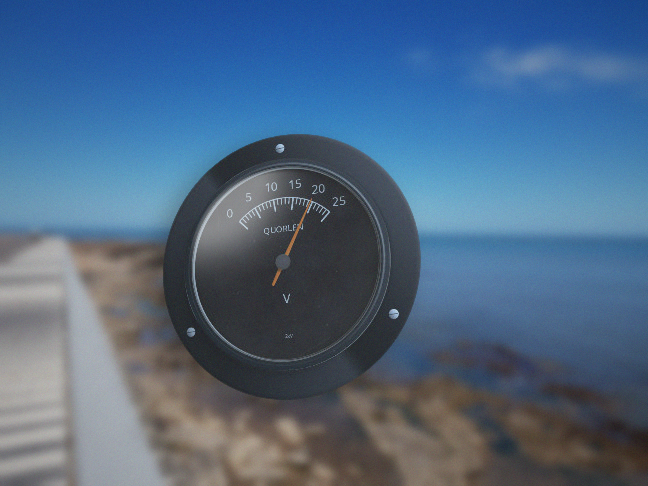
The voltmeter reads 20 V
